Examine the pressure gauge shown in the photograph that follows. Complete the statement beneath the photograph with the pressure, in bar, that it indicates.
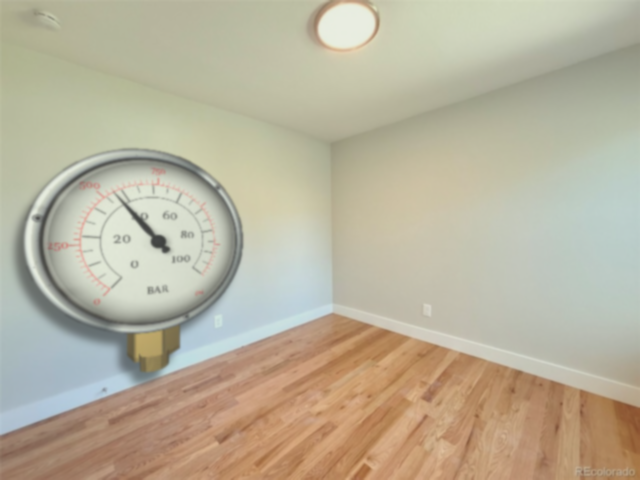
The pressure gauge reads 37.5 bar
